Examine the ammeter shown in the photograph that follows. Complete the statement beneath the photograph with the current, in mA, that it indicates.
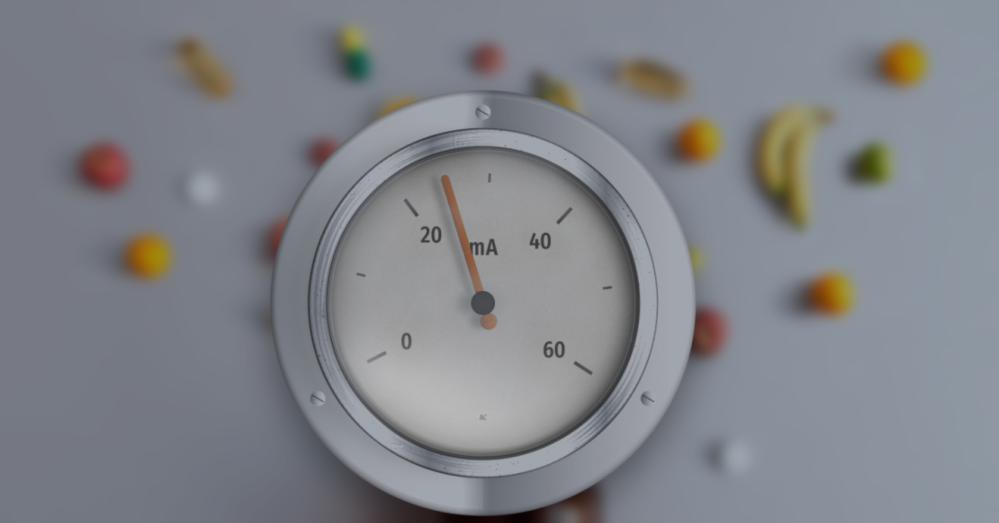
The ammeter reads 25 mA
